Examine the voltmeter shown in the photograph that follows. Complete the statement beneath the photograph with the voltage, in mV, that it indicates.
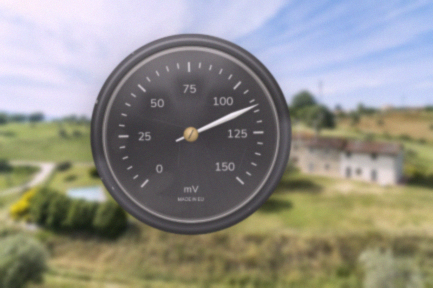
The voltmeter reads 112.5 mV
